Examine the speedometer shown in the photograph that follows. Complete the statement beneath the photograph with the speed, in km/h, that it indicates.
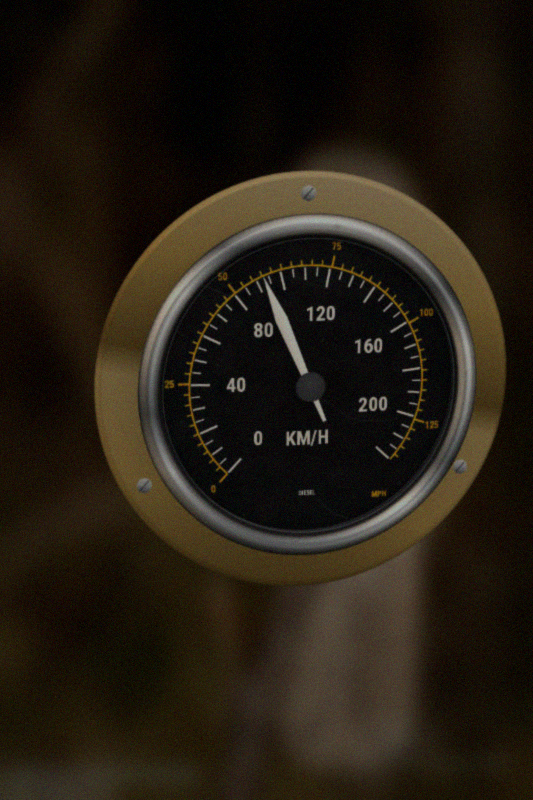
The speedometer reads 92.5 km/h
